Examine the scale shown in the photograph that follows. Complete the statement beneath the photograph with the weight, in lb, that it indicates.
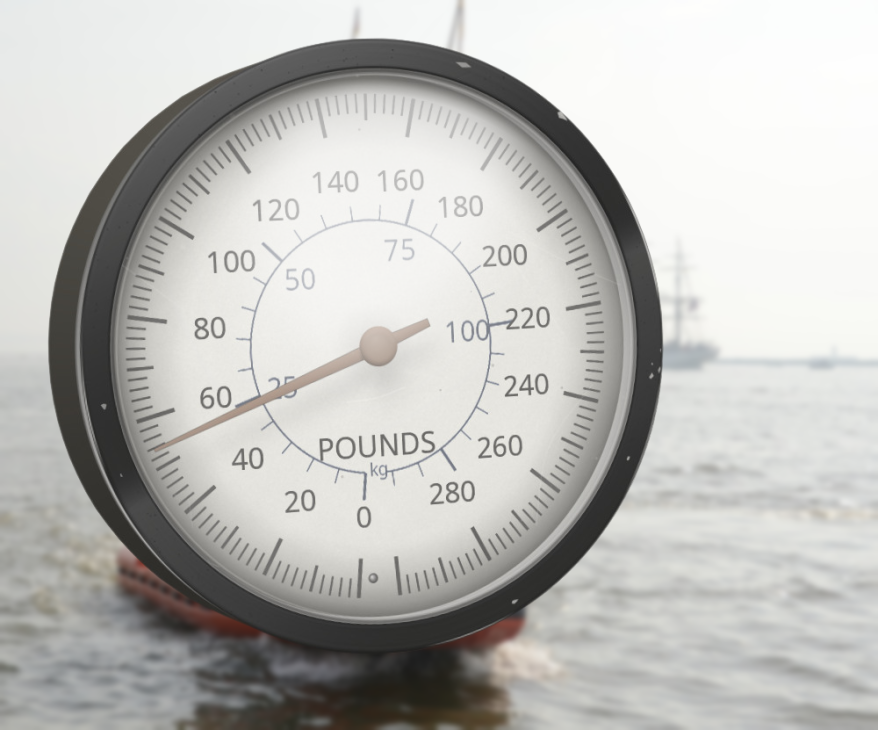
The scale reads 54 lb
